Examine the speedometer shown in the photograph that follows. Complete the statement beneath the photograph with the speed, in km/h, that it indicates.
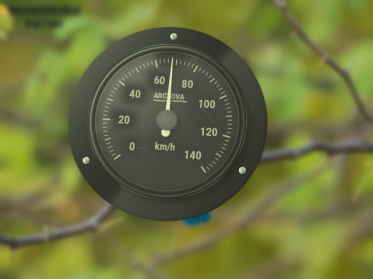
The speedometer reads 68 km/h
